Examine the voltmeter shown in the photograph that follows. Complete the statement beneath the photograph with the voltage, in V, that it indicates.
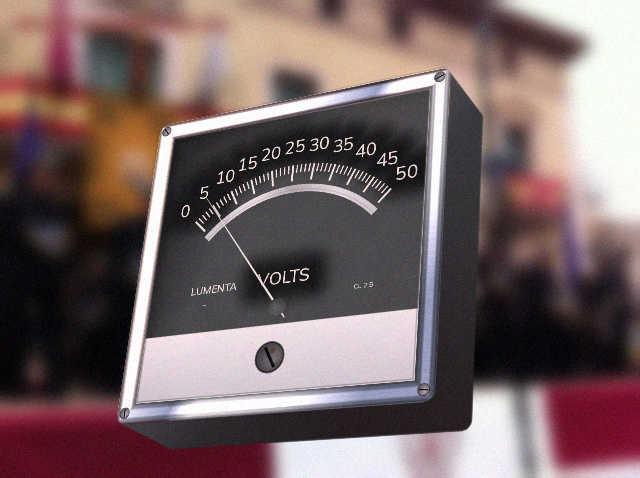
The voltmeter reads 5 V
